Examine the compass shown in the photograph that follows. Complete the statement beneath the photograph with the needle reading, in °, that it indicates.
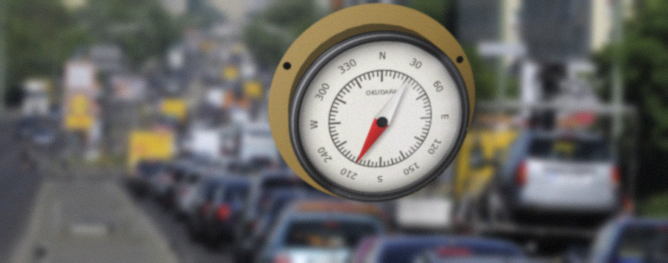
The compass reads 210 °
